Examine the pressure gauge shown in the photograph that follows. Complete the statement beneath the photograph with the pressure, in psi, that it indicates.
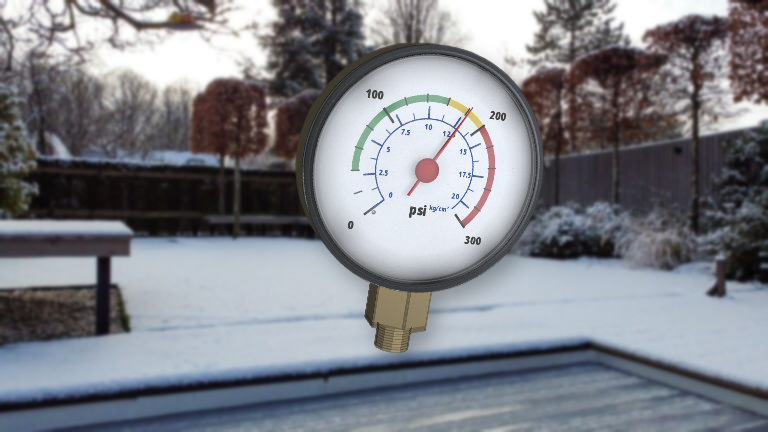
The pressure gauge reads 180 psi
